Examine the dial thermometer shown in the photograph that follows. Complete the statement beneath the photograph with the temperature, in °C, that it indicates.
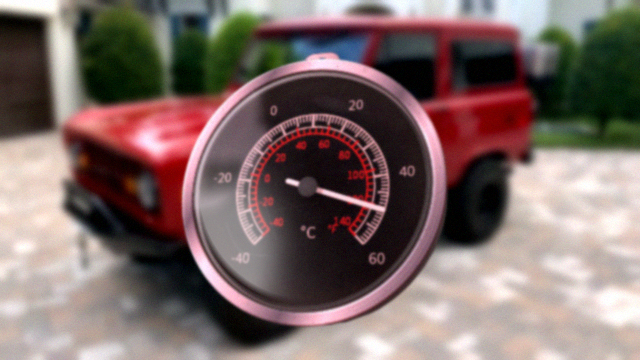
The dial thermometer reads 50 °C
